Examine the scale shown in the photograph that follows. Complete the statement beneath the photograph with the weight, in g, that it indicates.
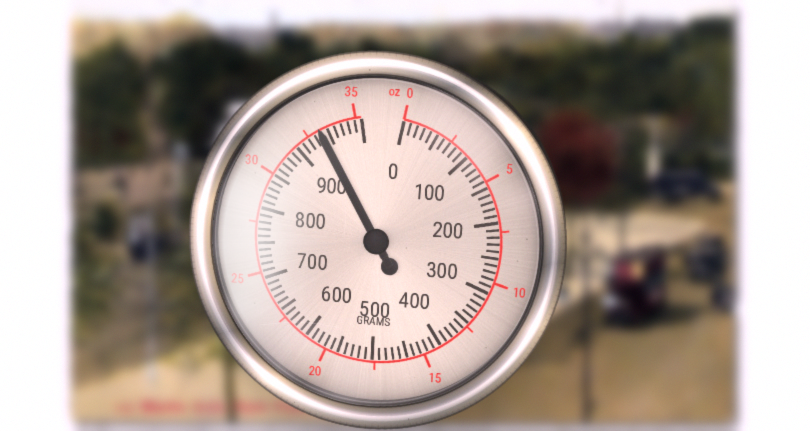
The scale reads 940 g
